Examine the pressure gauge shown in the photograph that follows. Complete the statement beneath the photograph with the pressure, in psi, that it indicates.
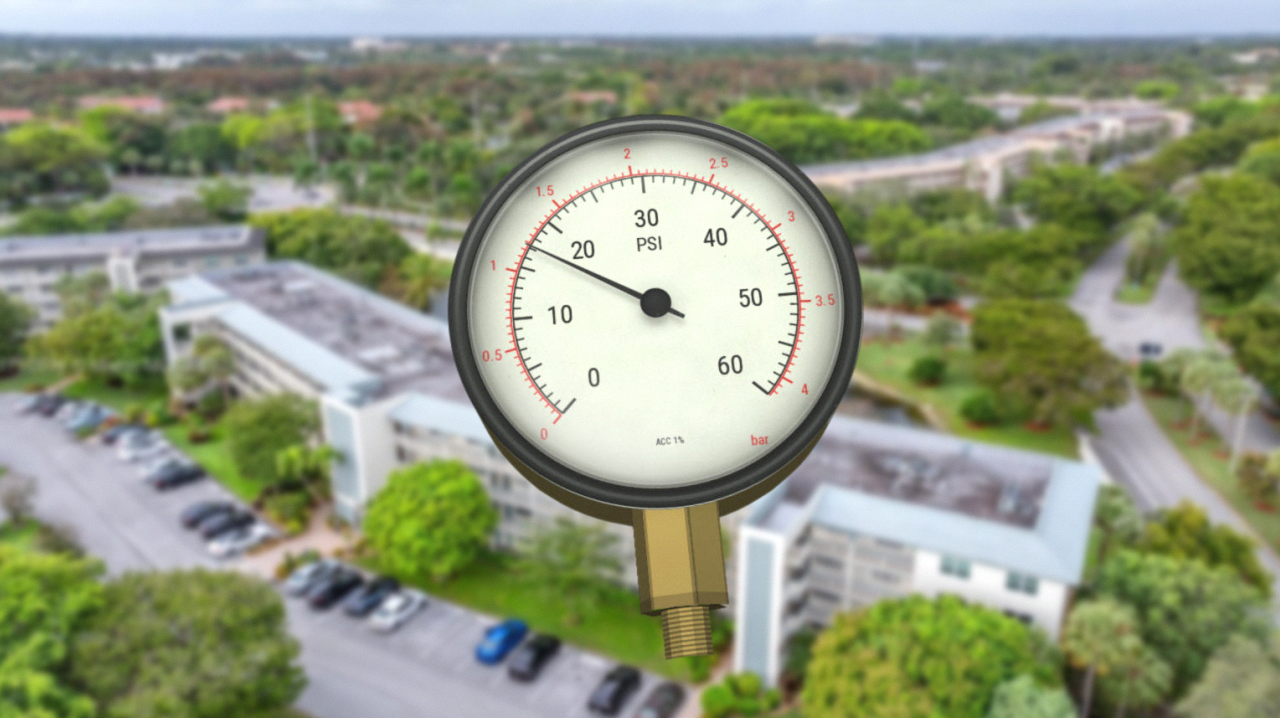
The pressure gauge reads 17 psi
